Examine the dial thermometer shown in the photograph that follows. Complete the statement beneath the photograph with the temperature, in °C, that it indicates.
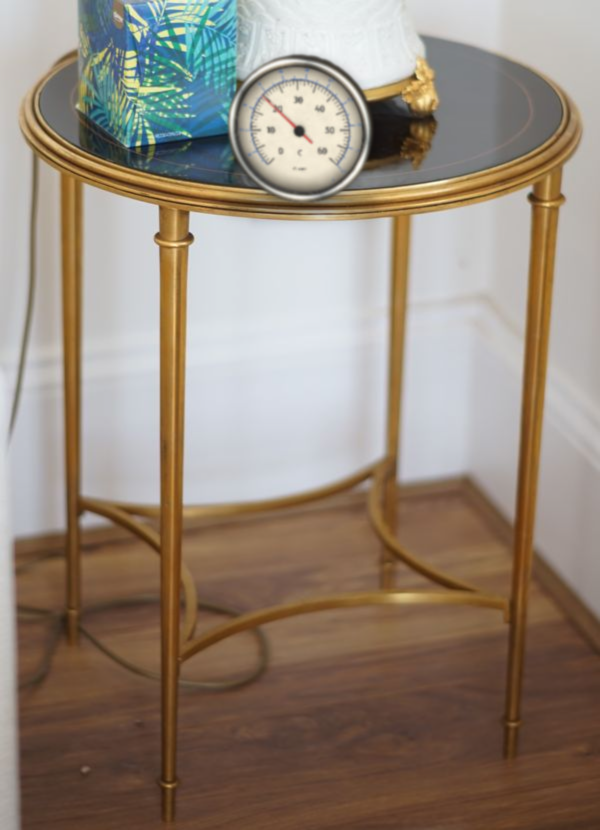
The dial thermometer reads 20 °C
